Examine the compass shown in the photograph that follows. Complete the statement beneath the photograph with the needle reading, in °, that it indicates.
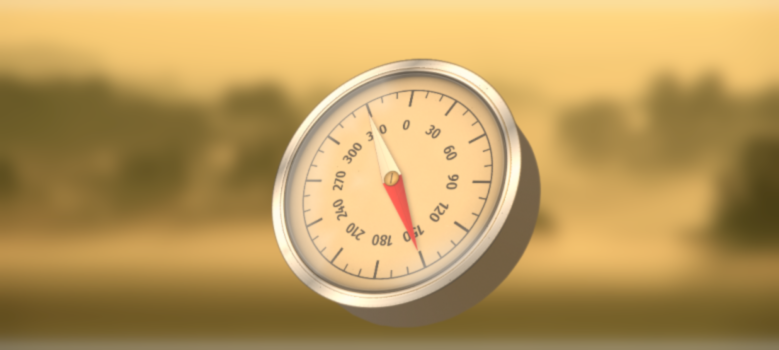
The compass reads 150 °
